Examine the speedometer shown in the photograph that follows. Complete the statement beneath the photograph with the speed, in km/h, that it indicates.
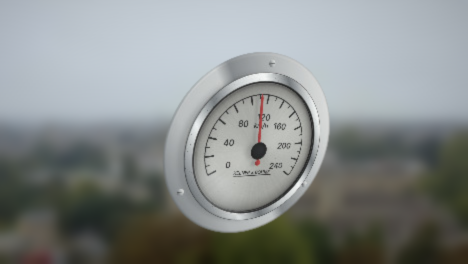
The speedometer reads 110 km/h
